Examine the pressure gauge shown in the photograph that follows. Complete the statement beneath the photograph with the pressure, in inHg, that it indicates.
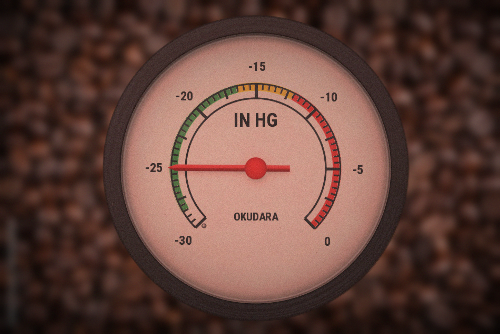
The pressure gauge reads -25 inHg
